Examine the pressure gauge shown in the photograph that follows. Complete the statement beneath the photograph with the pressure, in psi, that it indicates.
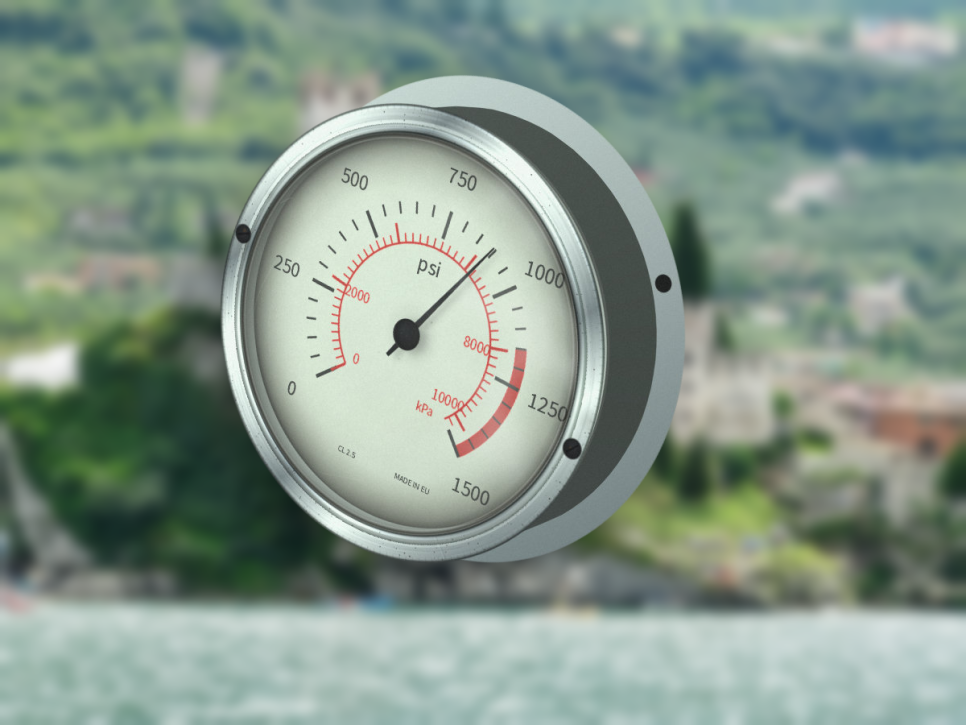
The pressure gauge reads 900 psi
